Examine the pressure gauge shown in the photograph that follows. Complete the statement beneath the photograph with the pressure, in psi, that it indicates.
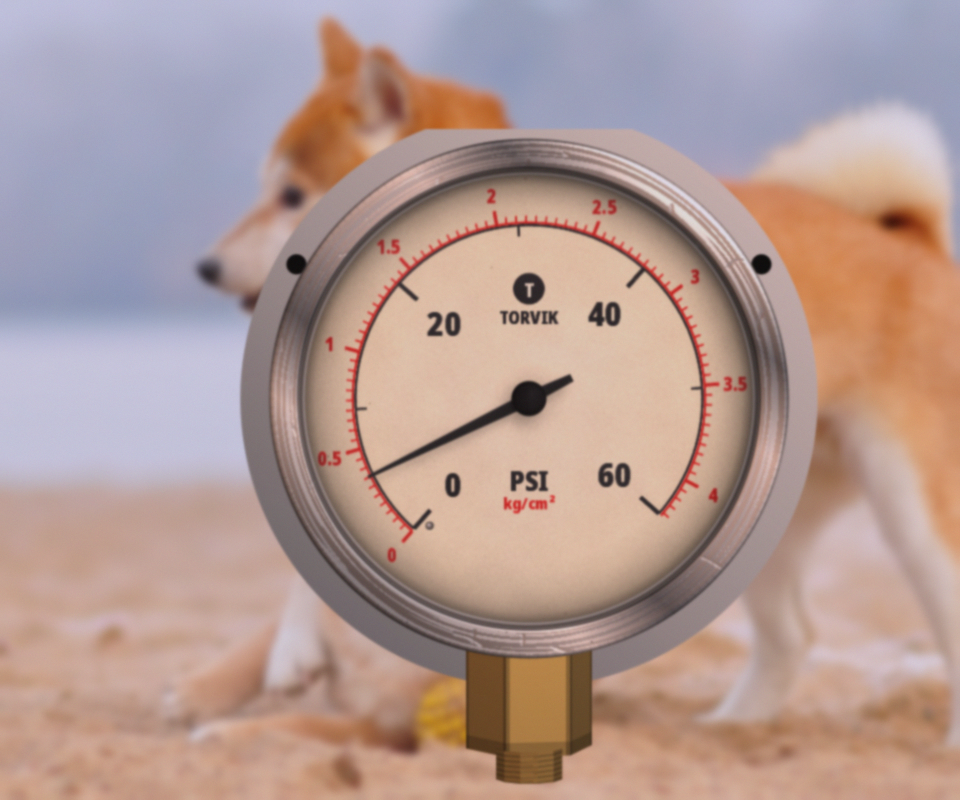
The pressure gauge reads 5 psi
